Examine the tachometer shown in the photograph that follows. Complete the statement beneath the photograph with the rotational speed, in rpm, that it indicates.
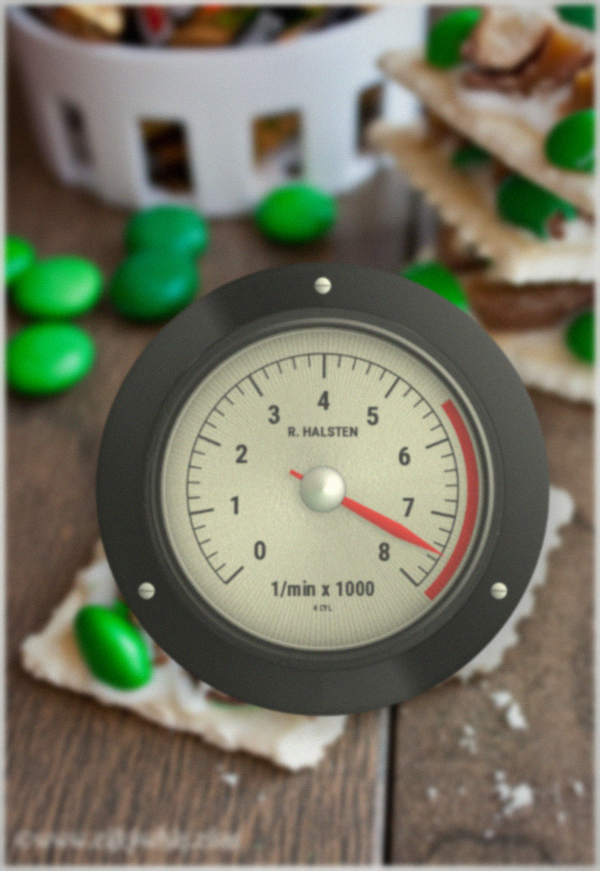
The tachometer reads 7500 rpm
